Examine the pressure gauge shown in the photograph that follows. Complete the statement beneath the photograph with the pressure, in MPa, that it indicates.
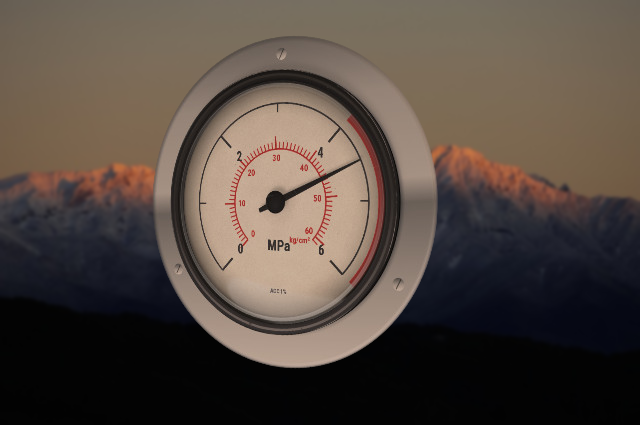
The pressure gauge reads 4.5 MPa
